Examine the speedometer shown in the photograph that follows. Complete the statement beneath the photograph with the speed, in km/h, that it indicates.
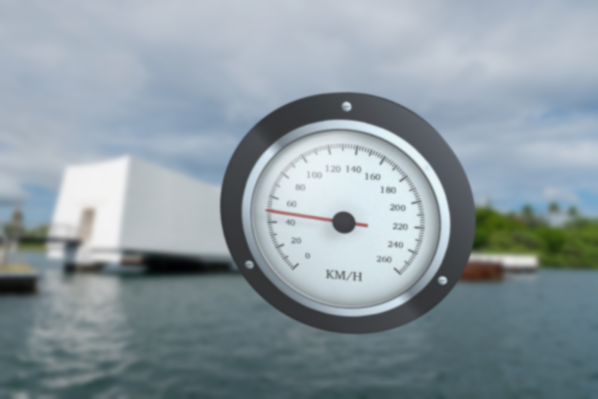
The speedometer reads 50 km/h
